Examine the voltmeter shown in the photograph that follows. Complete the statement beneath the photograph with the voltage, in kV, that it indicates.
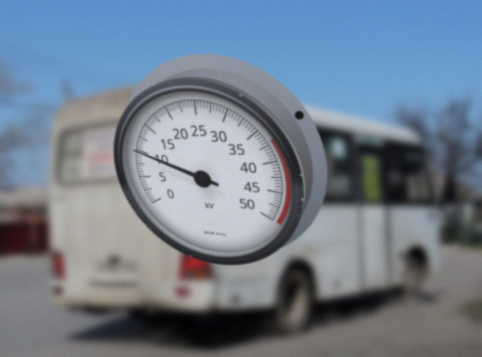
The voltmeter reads 10 kV
